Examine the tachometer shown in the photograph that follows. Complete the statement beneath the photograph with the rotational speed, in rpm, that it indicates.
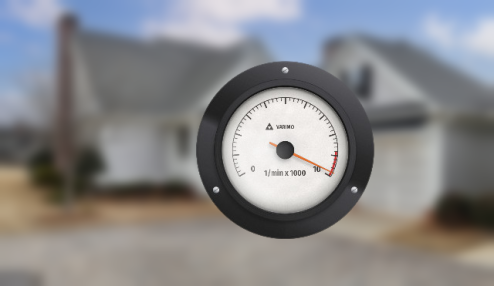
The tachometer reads 9800 rpm
